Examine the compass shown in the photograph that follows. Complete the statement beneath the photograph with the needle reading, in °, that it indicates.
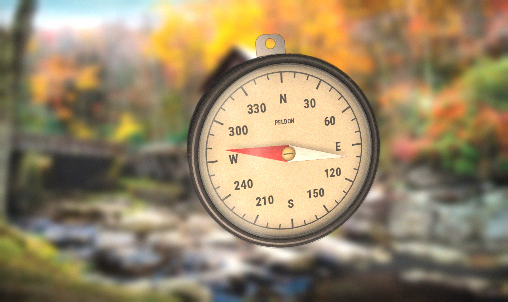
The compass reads 280 °
